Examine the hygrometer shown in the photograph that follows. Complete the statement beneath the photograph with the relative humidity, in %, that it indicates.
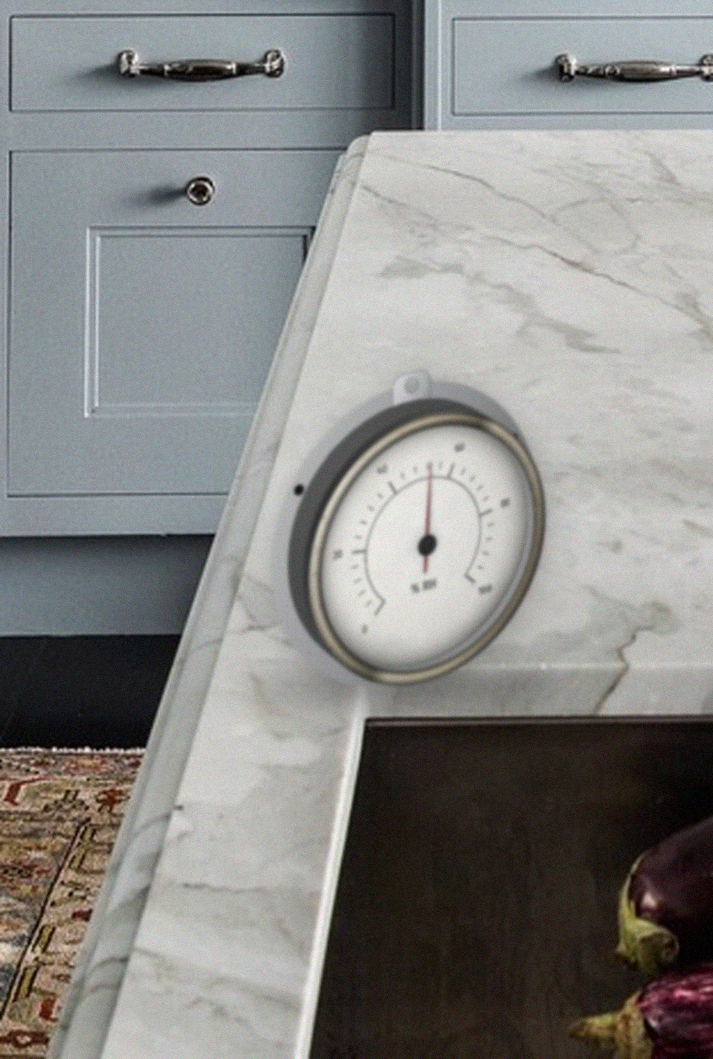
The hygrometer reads 52 %
